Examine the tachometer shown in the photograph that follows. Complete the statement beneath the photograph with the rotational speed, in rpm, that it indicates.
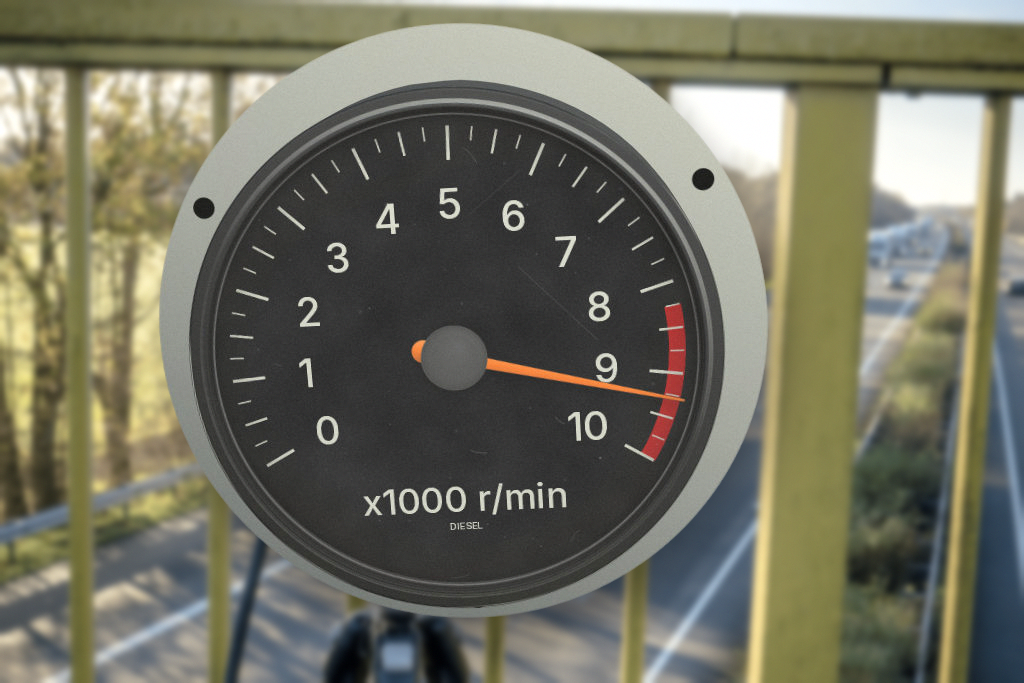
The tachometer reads 9250 rpm
